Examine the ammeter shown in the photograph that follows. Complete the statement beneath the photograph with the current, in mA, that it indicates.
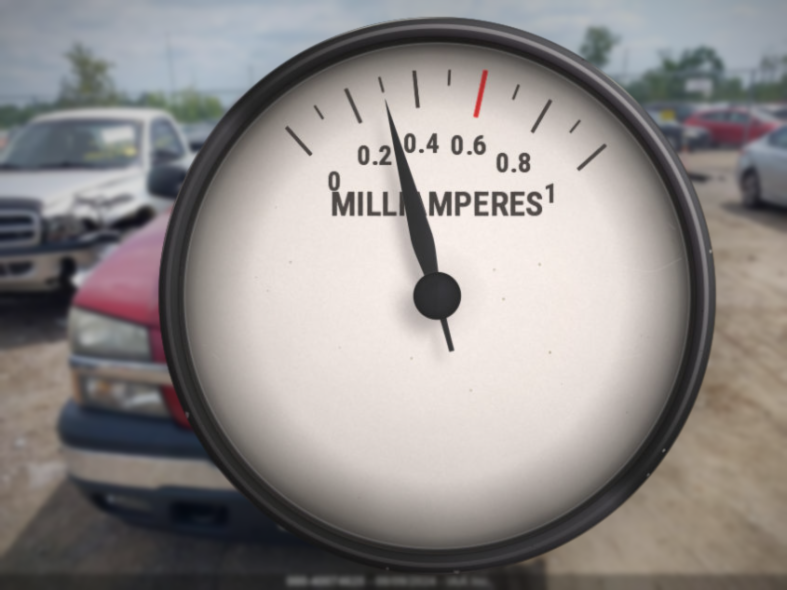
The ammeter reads 0.3 mA
